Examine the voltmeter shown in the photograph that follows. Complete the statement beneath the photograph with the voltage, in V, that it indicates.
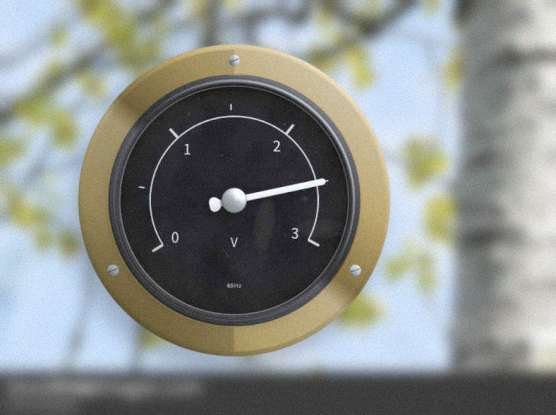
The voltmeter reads 2.5 V
